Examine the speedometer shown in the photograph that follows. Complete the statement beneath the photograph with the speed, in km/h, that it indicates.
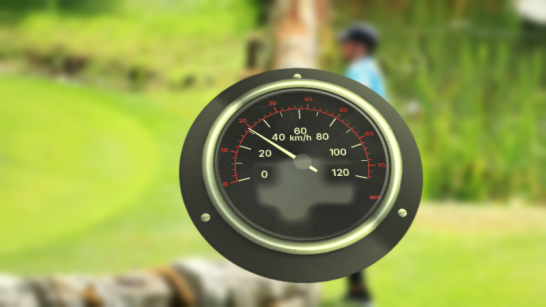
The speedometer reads 30 km/h
